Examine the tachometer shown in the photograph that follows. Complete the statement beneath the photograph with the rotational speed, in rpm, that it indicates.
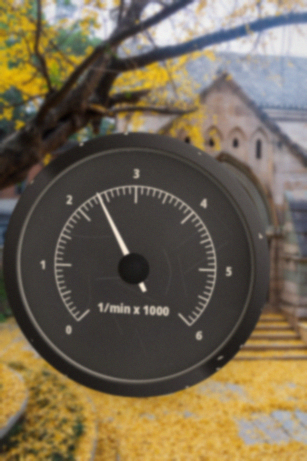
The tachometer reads 2400 rpm
